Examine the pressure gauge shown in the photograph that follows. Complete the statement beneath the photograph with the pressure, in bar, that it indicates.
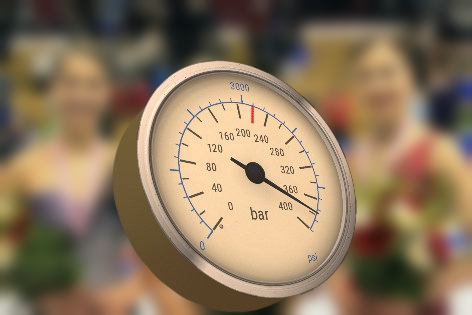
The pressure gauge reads 380 bar
